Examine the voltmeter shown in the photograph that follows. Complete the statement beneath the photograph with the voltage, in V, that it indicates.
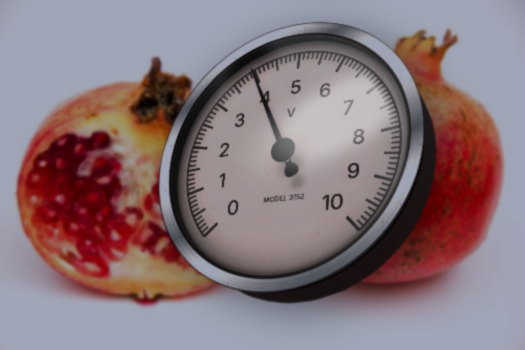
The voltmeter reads 4 V
